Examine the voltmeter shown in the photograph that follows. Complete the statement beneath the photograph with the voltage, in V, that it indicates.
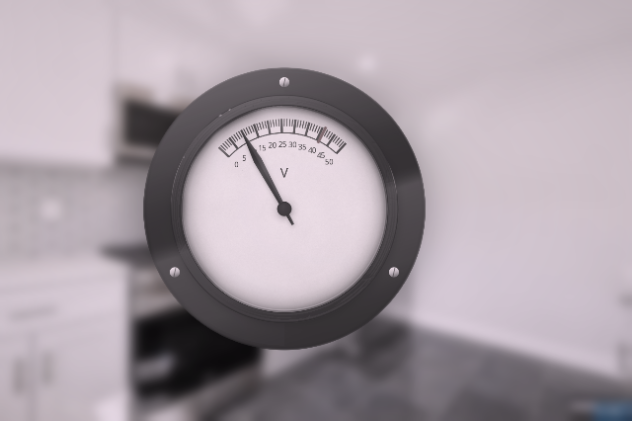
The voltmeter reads 10 V
